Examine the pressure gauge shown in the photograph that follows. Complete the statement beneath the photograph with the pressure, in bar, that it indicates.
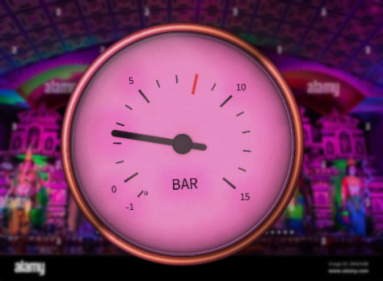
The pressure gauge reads 2.5 bar
